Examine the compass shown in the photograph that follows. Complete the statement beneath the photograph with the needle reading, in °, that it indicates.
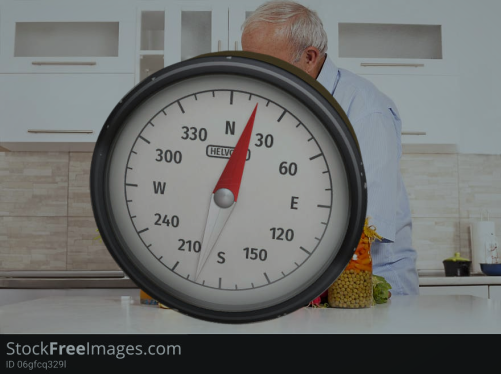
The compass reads 15 °
